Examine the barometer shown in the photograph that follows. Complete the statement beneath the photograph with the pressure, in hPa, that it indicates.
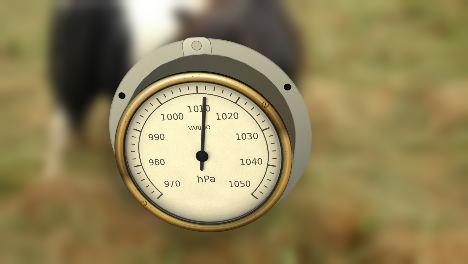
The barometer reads 1012 hPa
